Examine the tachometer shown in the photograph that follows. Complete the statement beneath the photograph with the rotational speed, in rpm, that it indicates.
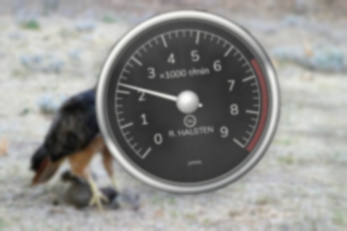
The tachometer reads 2200 rpm
